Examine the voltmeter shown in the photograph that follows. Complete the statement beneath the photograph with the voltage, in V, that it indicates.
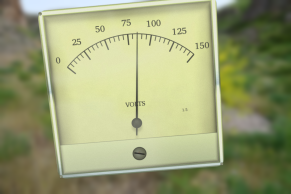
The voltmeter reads 85 V
